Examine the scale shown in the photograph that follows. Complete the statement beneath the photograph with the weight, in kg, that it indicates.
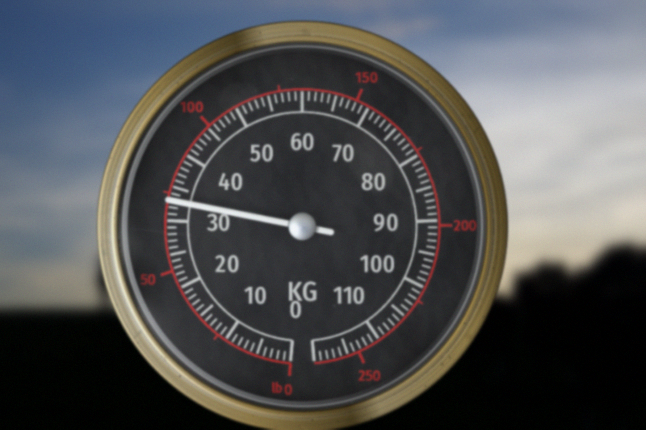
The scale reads 33 kg
